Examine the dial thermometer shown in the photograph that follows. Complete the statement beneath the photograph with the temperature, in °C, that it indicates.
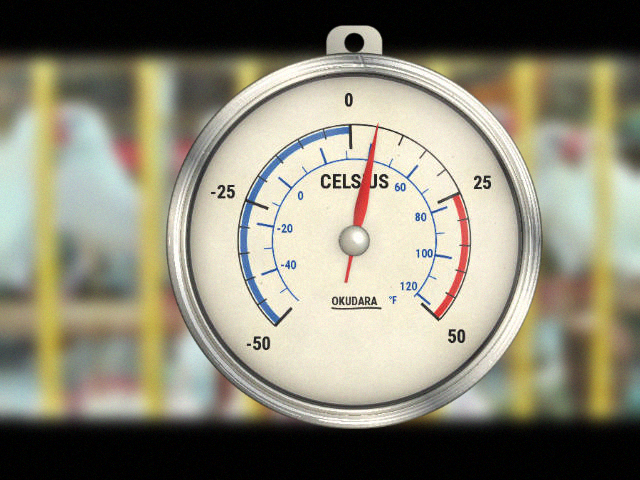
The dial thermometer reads 5 °C
